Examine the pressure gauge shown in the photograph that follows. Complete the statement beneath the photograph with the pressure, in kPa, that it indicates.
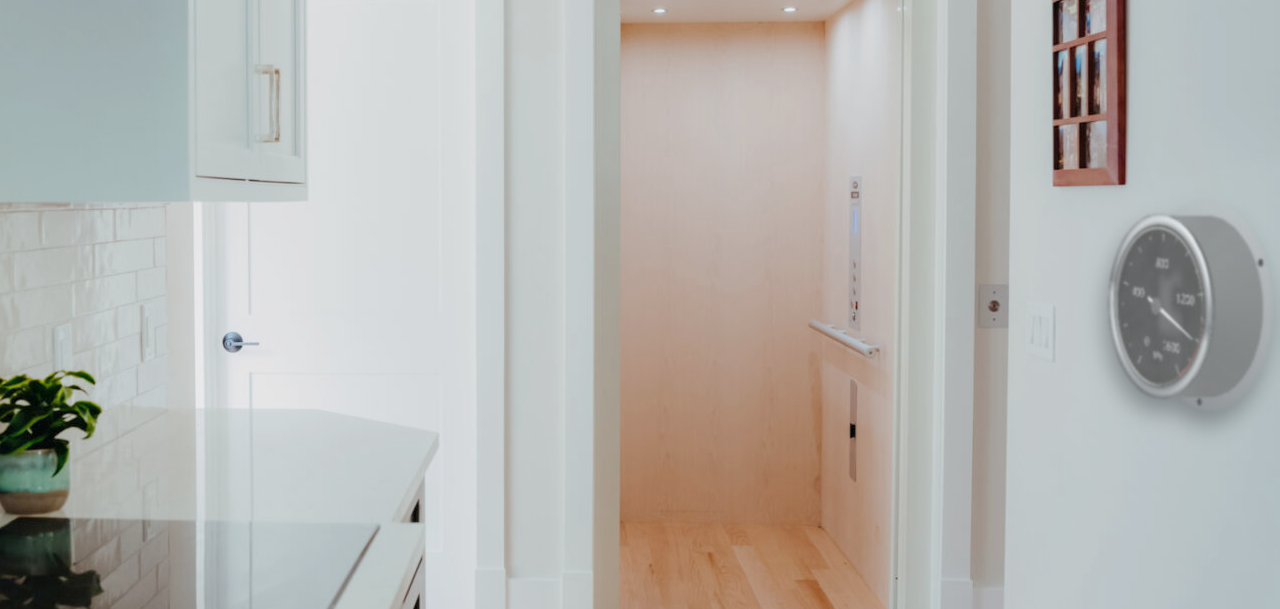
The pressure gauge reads 1400 kPa
